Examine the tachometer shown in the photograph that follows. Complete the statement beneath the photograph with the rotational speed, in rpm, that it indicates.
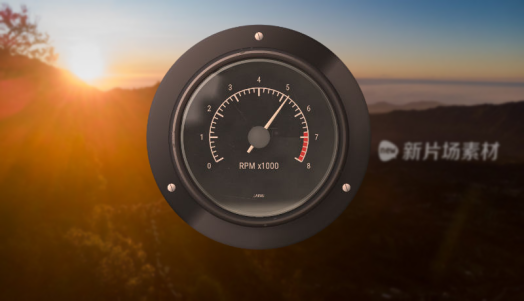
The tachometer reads 5200 rpm
